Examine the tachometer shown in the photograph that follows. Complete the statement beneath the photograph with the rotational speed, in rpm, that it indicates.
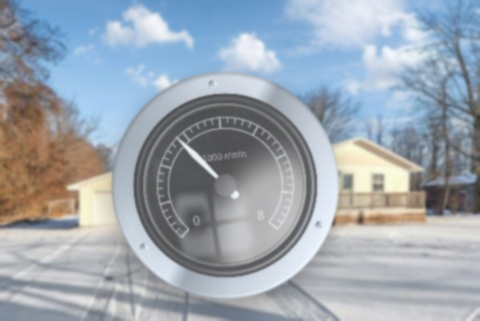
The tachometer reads 2800 rpm
